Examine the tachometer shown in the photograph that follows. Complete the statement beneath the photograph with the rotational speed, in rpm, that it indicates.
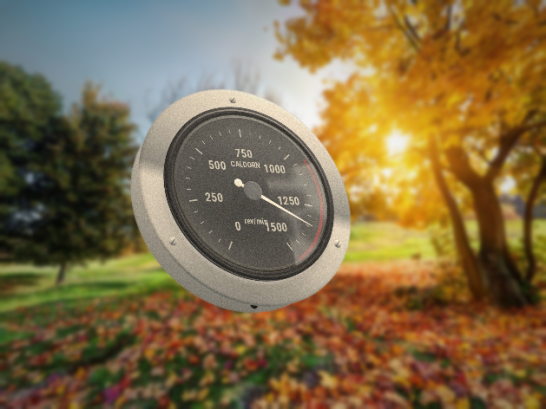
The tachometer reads 1350 rpm
